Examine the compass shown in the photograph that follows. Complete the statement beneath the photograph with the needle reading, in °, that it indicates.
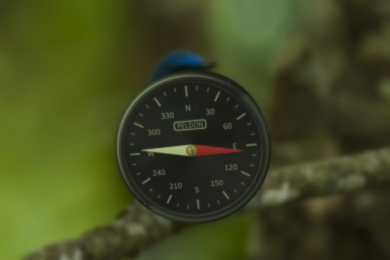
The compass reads 95 °
